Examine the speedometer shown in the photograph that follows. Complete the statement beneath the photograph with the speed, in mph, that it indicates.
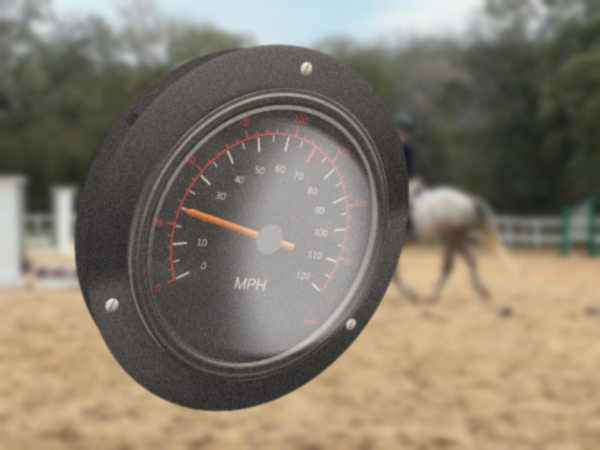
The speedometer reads 20 mph
